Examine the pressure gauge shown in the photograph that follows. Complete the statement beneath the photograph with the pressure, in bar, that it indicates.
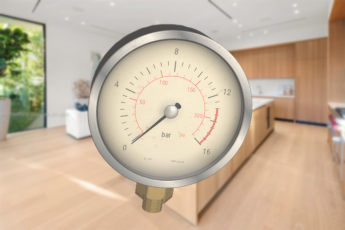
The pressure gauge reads 0 bar
